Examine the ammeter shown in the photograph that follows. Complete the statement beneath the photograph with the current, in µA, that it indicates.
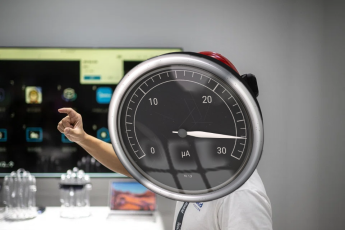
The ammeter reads 27 µA
